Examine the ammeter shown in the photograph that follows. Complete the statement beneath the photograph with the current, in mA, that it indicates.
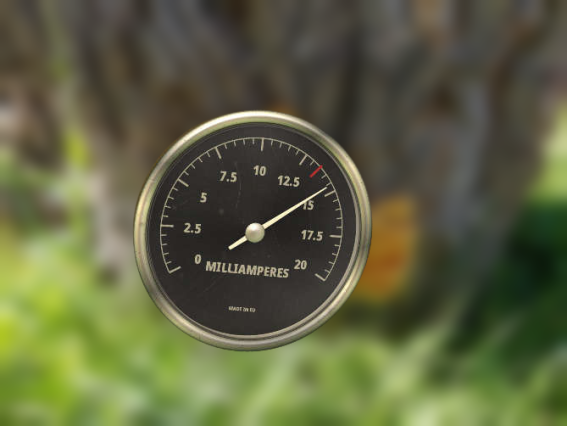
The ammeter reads 14.5 mA
